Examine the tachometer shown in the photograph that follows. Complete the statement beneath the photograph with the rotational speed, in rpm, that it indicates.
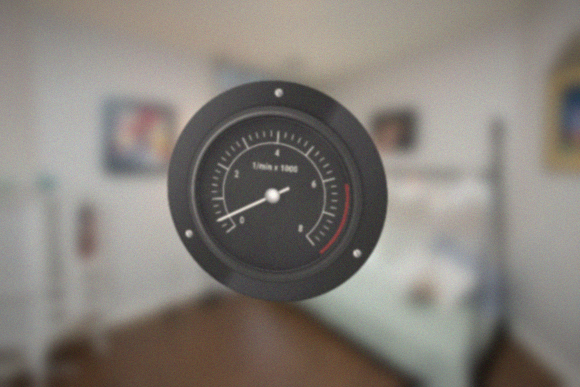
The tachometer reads 400 rpm
